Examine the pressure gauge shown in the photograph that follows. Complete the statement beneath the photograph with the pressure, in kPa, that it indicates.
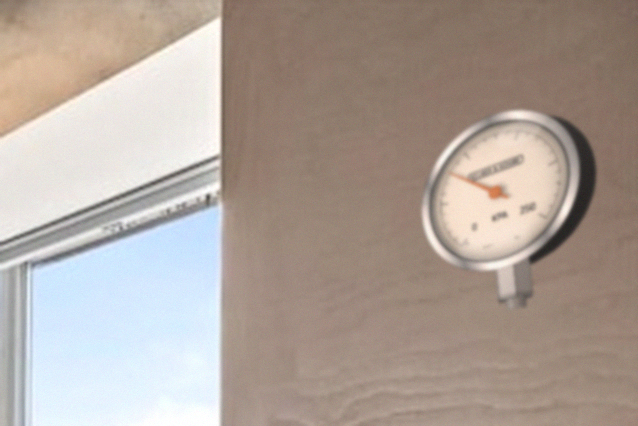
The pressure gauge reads 80 kPa
